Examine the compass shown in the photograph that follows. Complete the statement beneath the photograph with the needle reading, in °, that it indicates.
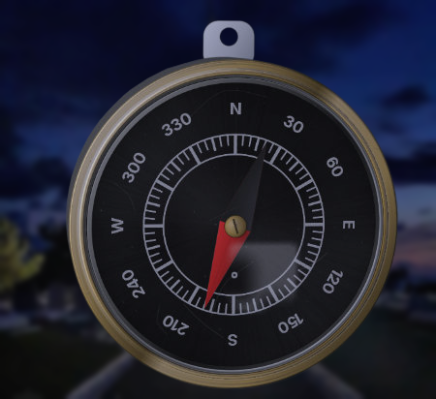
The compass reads 200 °
